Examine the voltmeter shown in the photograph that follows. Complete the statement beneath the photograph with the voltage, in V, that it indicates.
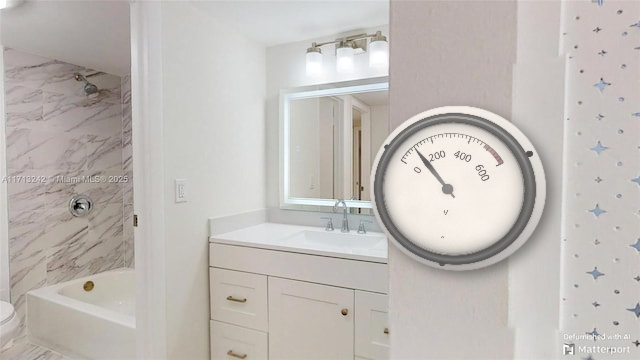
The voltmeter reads 100 V
